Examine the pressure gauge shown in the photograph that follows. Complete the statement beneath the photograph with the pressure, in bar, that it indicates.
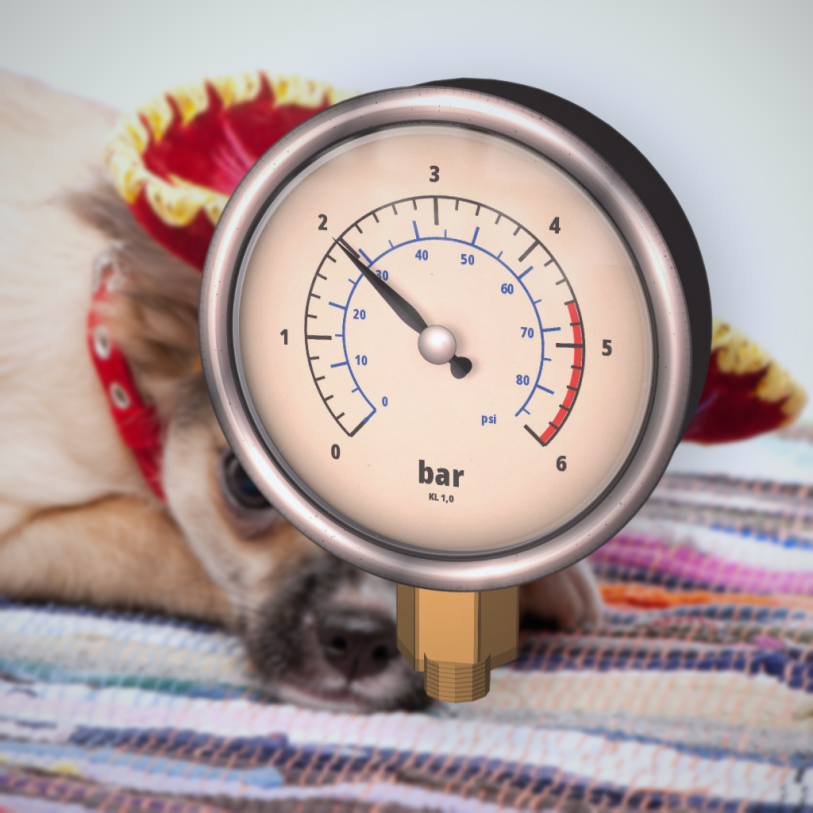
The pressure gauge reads 2 bar
